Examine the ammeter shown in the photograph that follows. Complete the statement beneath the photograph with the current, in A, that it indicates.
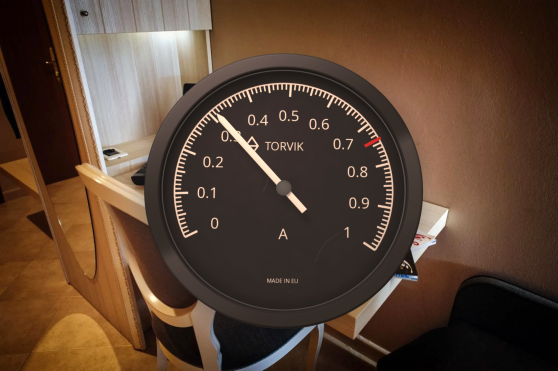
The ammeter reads 0.31 A
